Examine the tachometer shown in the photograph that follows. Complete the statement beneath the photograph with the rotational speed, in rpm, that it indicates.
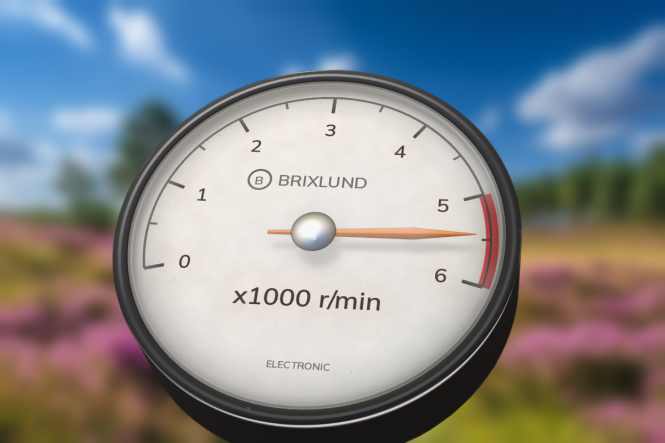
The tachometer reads 5500 rpm
